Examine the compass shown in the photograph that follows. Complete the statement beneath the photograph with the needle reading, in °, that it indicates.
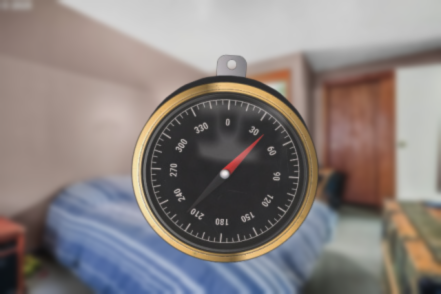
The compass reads 40 °
